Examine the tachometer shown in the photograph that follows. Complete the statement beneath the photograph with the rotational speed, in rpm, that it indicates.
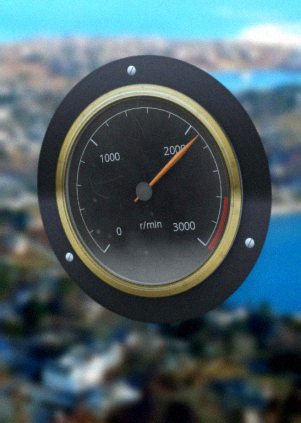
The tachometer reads 2100 rpm
